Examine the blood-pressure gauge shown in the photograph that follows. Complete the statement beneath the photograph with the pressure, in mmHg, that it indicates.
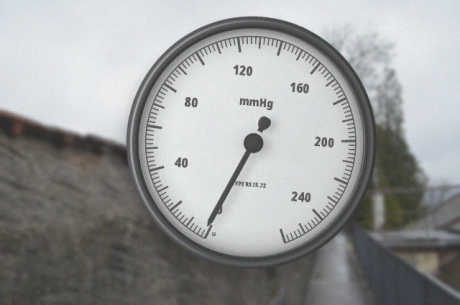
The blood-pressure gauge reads 2 mmHg
